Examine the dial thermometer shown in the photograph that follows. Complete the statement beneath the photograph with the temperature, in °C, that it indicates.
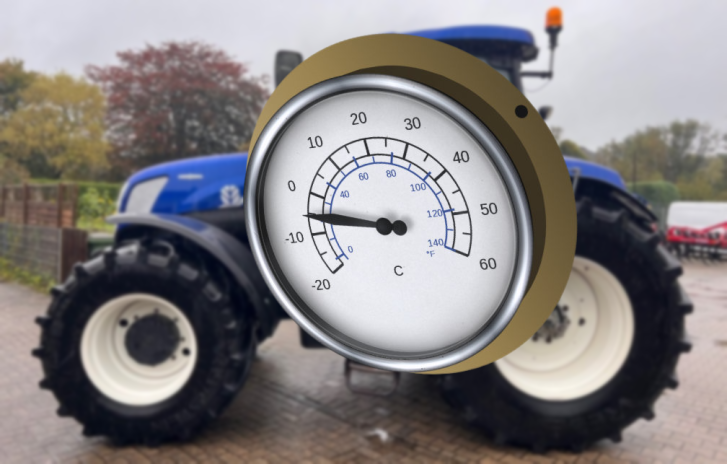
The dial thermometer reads -5 °C
